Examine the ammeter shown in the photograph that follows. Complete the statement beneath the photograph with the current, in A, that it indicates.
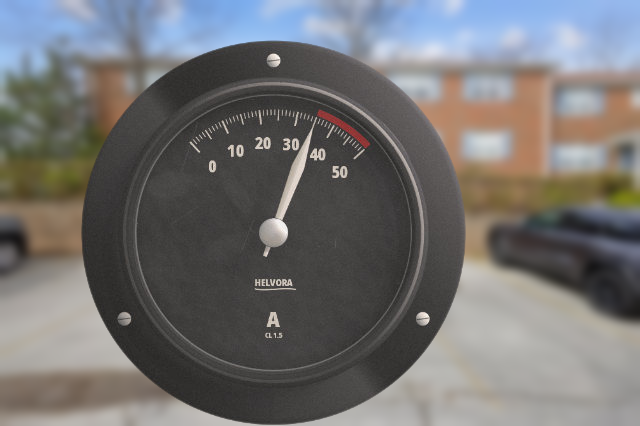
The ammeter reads 35 A
